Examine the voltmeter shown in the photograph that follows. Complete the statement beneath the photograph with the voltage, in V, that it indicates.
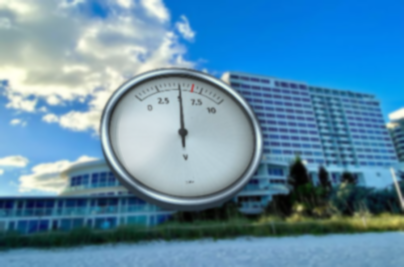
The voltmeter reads 5 V
